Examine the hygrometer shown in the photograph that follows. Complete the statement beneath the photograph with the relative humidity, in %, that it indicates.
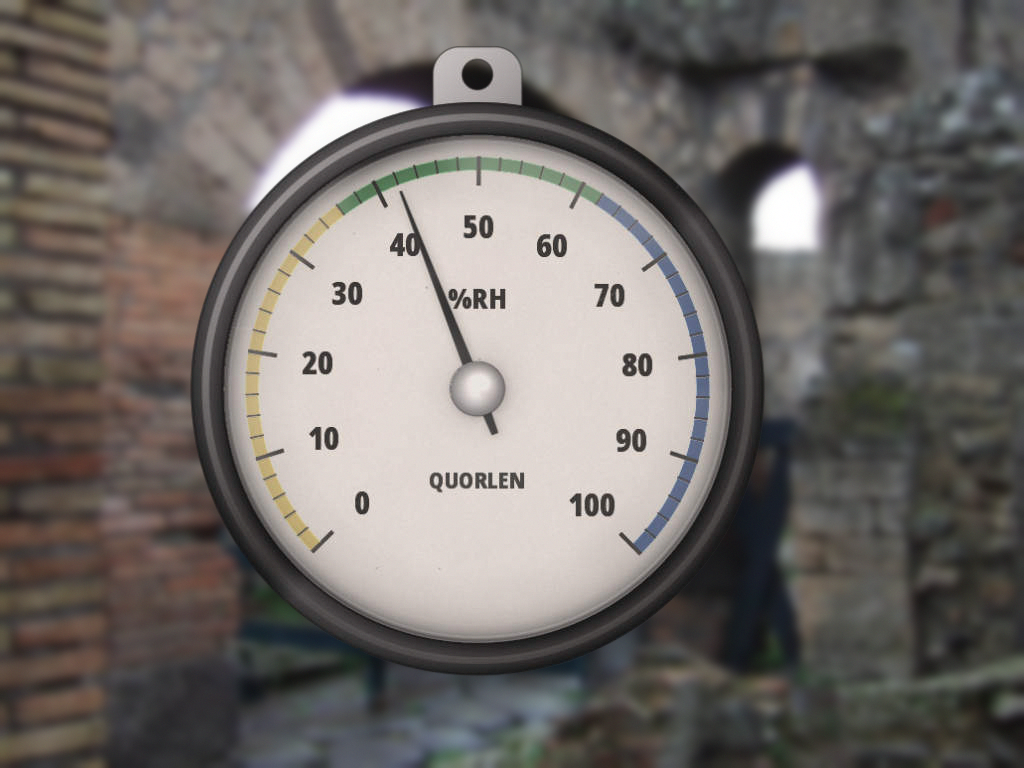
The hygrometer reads 42 %
